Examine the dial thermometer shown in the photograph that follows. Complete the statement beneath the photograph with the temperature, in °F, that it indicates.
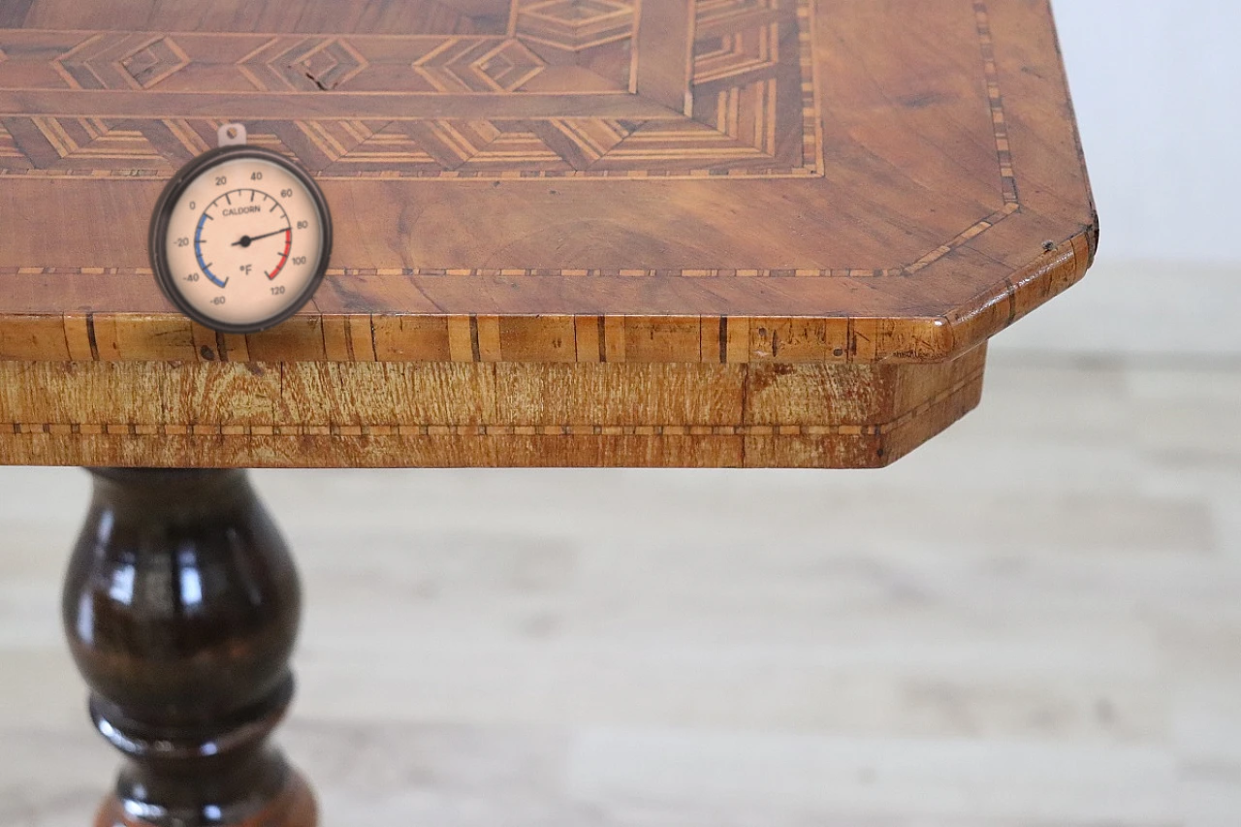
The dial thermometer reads 80 °F
